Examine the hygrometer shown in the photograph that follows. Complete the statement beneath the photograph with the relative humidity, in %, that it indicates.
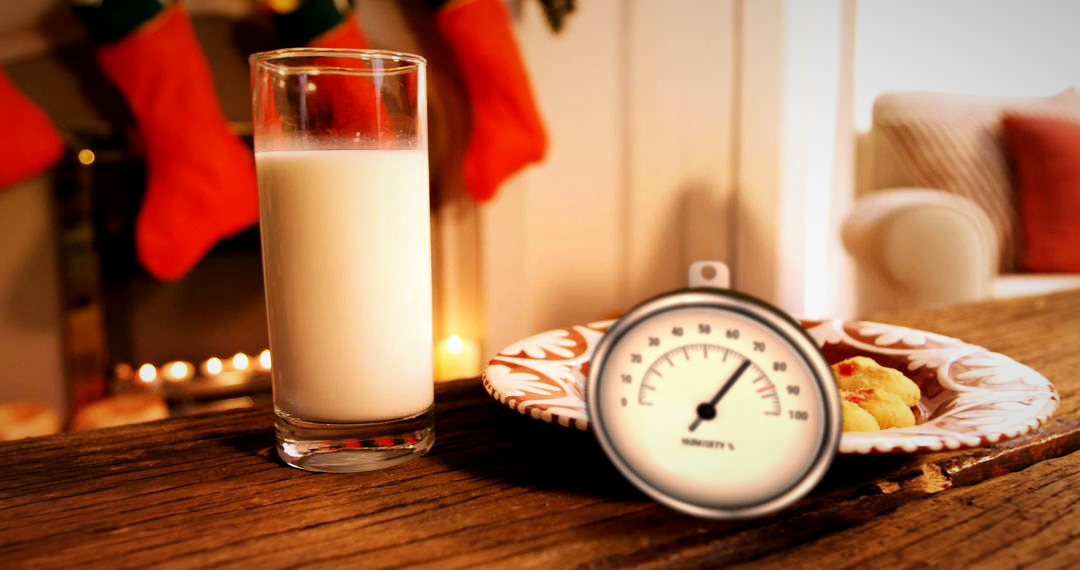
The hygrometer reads 70 %
